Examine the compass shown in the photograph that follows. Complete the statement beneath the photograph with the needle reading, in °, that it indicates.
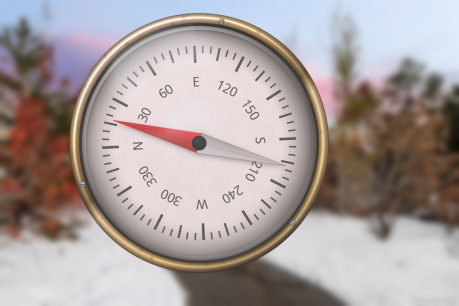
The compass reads 17.5 °
